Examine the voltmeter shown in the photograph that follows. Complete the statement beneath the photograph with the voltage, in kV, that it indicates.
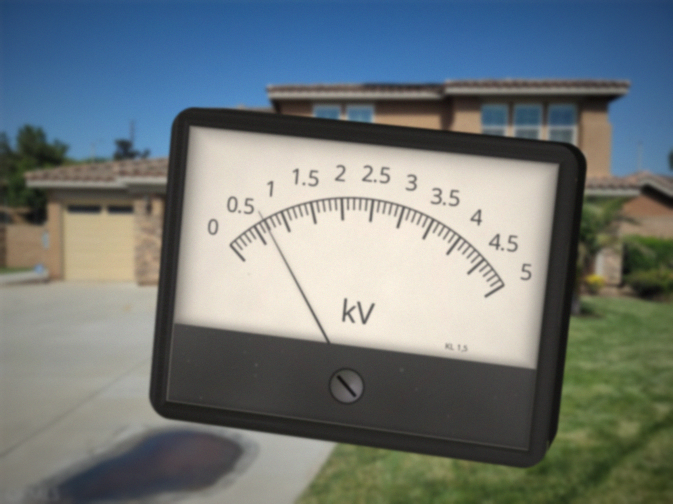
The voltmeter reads 0.7 kV
